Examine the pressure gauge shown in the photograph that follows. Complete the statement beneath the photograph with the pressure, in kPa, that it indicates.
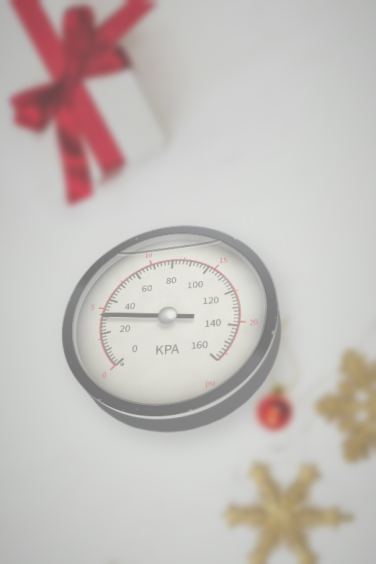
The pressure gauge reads 30 kPa
